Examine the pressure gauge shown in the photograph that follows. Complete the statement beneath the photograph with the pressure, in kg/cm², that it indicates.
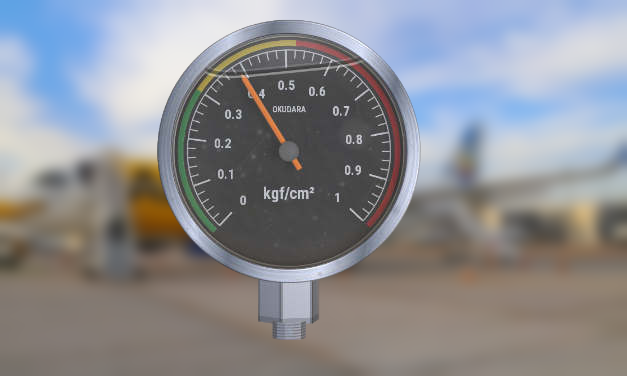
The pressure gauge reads 0.39 kg/cm²
